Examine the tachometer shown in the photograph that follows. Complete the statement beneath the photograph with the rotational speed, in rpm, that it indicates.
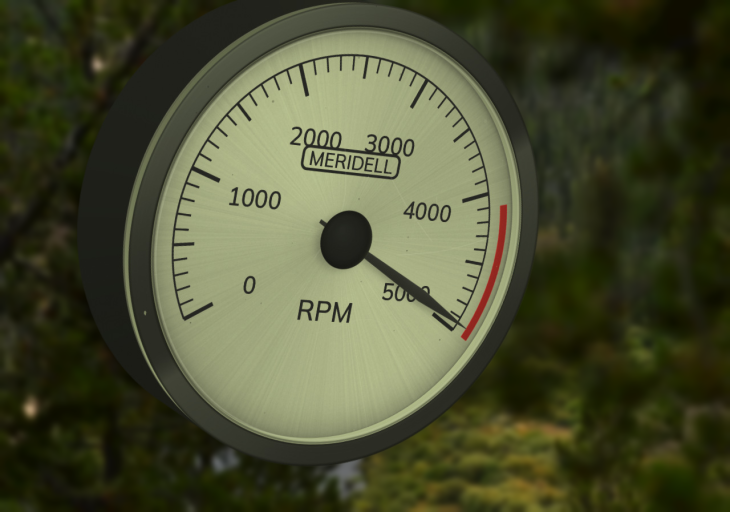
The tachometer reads 4950 rpm
